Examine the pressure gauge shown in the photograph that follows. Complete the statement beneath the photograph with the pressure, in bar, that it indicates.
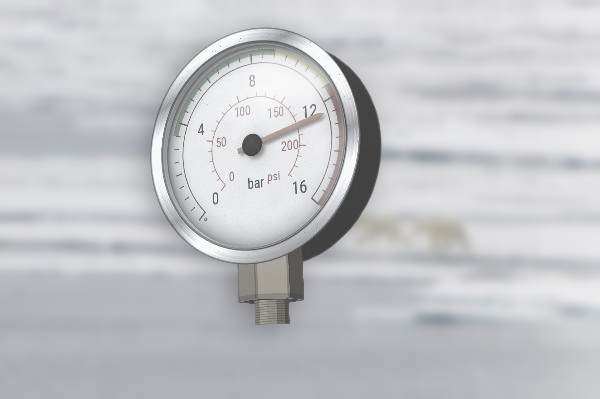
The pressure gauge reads 12.5 bar
